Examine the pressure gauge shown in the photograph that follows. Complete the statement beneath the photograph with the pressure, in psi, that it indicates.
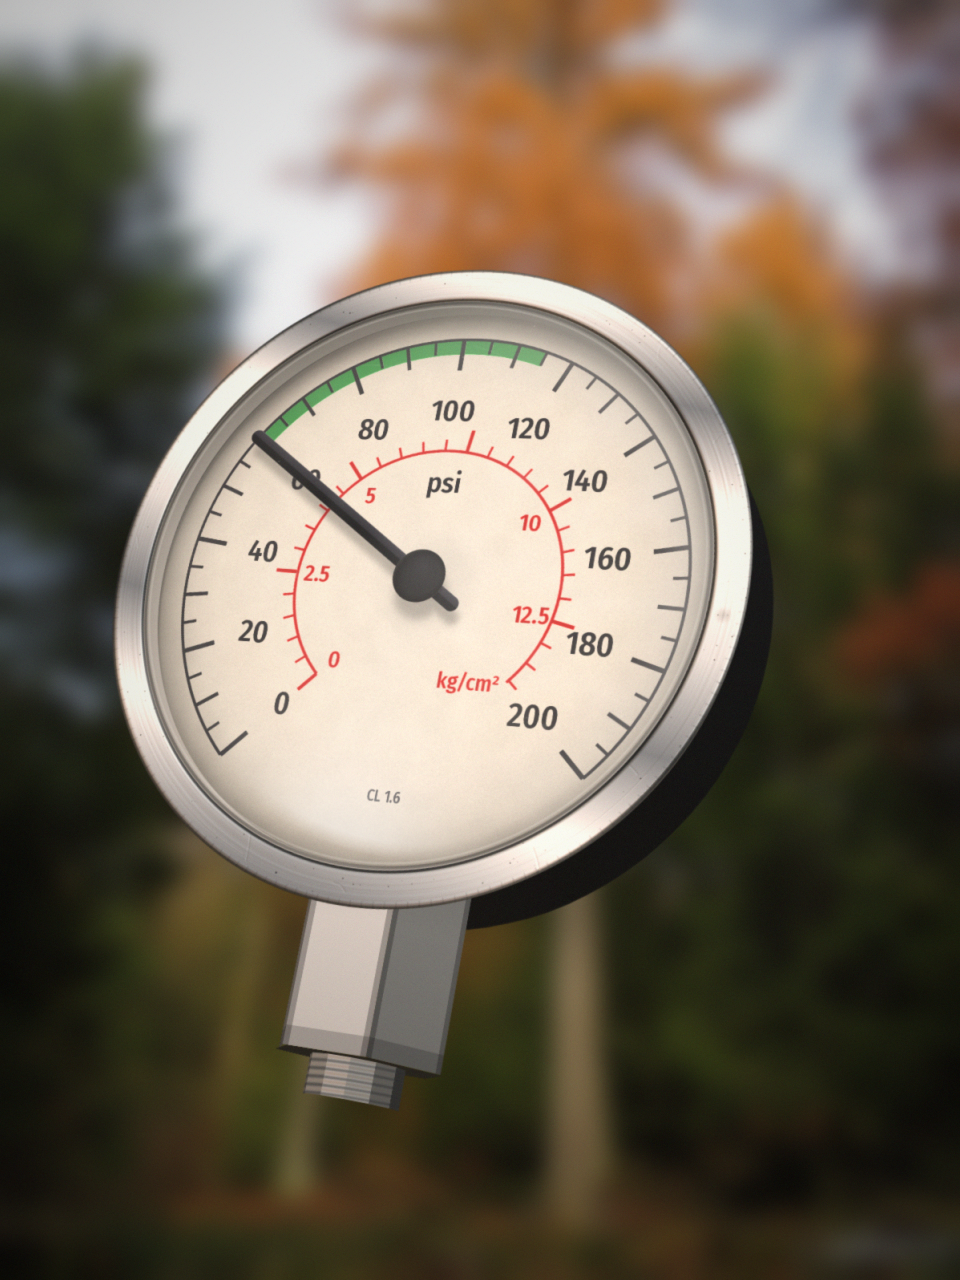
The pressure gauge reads 60 psi
